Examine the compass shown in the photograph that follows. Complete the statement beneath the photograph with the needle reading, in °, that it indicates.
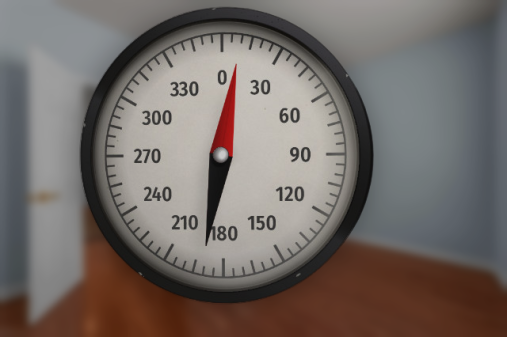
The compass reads 10 °
